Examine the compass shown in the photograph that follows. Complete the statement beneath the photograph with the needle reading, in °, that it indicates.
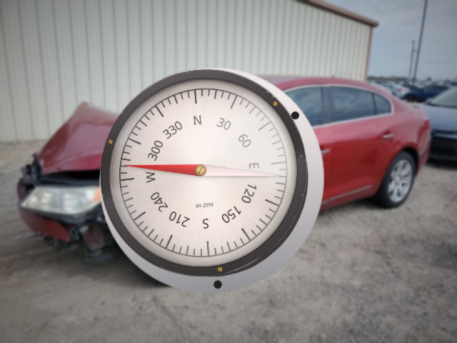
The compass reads 280 °
